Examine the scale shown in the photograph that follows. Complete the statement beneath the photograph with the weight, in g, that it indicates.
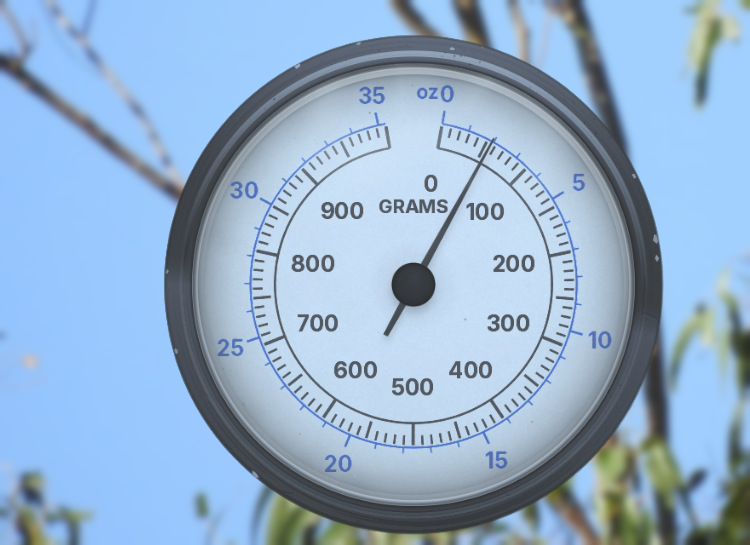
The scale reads 55 g
